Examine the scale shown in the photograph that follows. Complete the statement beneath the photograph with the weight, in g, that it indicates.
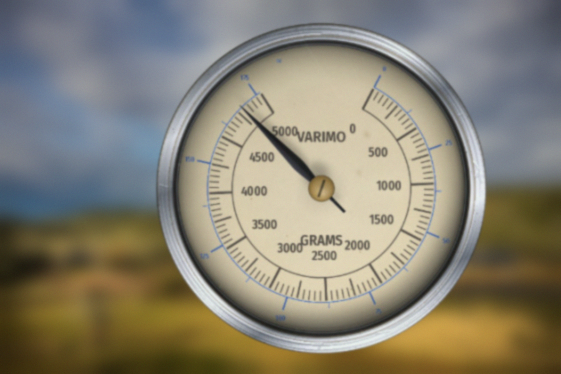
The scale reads 4800 g
